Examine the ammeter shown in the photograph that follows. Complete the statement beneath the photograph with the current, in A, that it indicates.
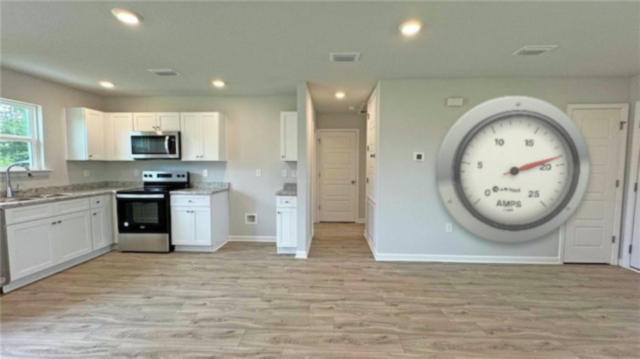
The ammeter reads 19 A
